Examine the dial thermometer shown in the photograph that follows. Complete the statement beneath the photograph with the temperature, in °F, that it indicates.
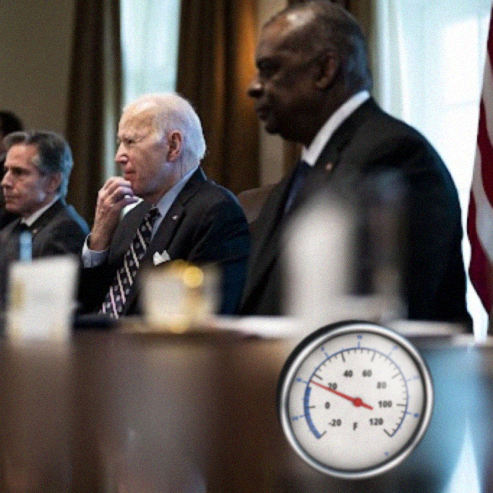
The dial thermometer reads 16 °F
